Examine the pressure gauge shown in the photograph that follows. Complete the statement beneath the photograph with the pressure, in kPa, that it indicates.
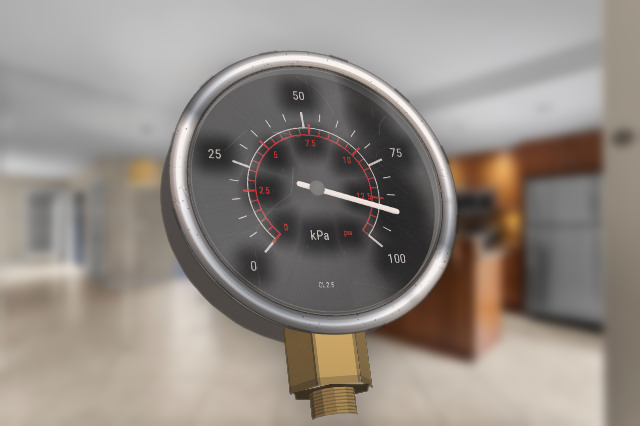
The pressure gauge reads 90 kPa
